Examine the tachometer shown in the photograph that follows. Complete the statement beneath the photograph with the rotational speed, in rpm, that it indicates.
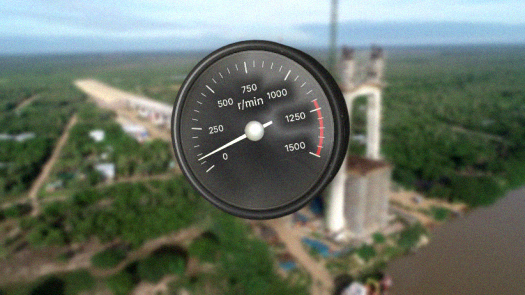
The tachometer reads 75 rpm
